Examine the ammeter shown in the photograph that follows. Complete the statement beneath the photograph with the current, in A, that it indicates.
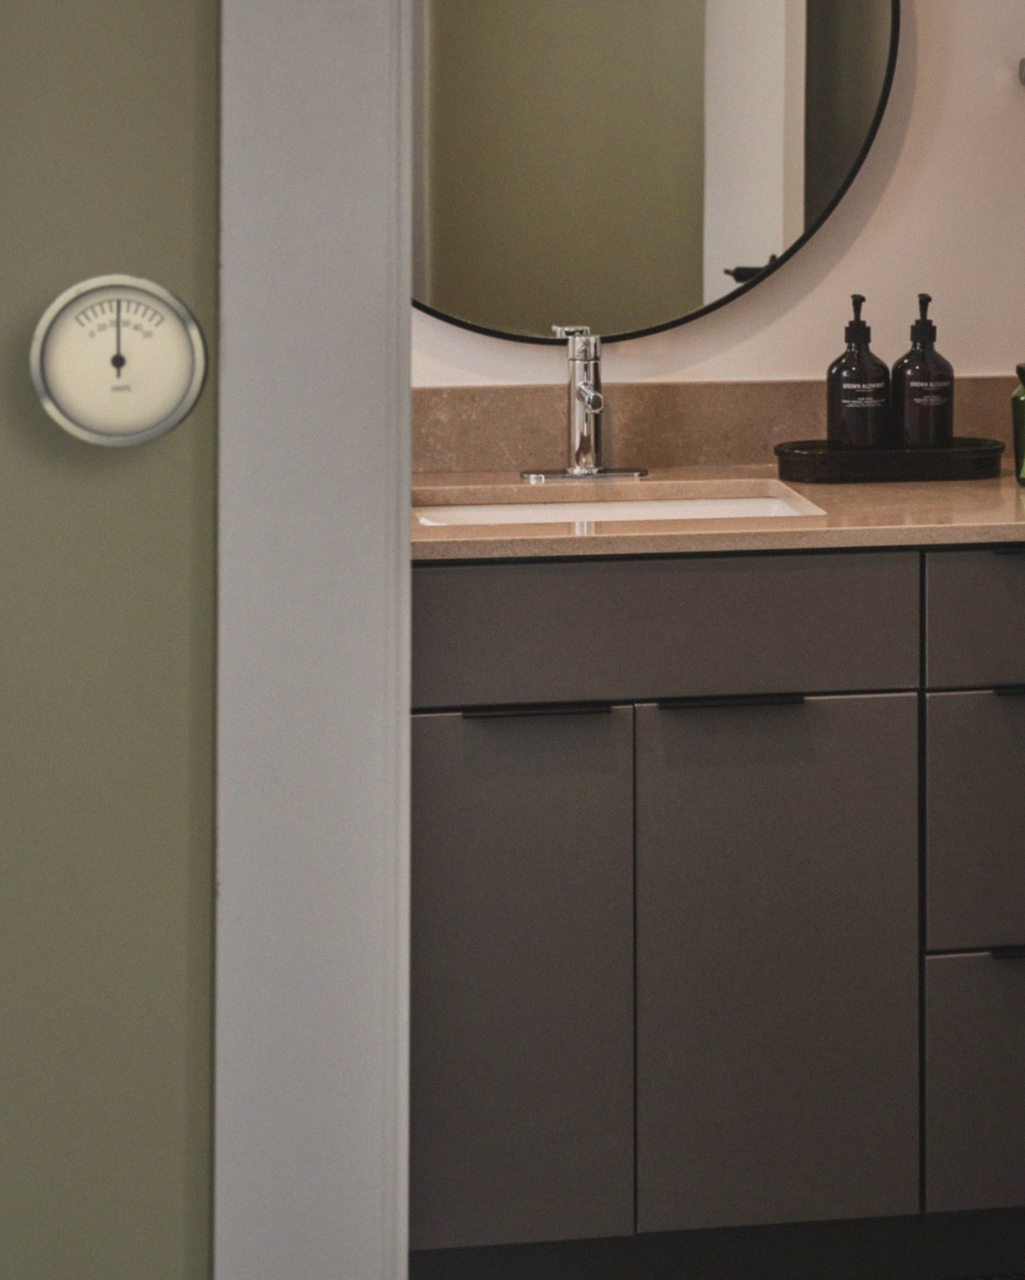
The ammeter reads 25 A
